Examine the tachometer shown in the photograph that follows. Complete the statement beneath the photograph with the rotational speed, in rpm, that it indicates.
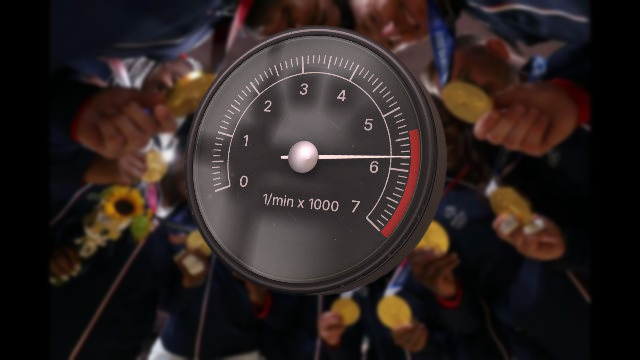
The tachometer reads 5800 rpm
